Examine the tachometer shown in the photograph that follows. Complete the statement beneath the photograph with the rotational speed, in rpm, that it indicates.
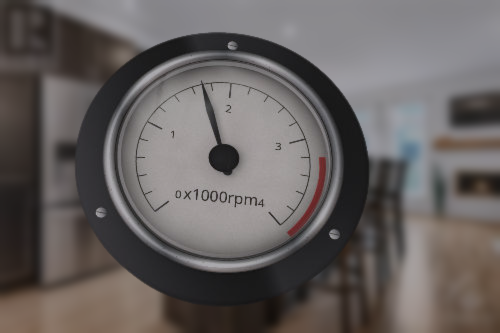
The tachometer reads 1700 rpm
